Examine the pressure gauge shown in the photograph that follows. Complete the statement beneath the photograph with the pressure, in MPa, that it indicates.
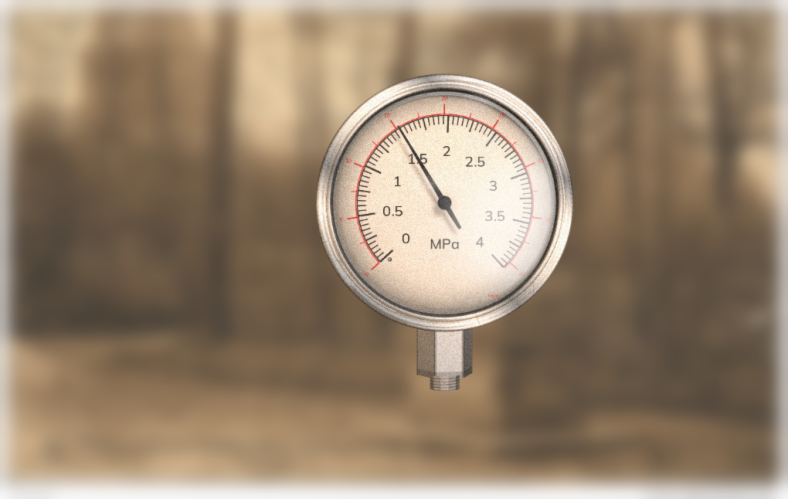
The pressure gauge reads 1.5 MPa
